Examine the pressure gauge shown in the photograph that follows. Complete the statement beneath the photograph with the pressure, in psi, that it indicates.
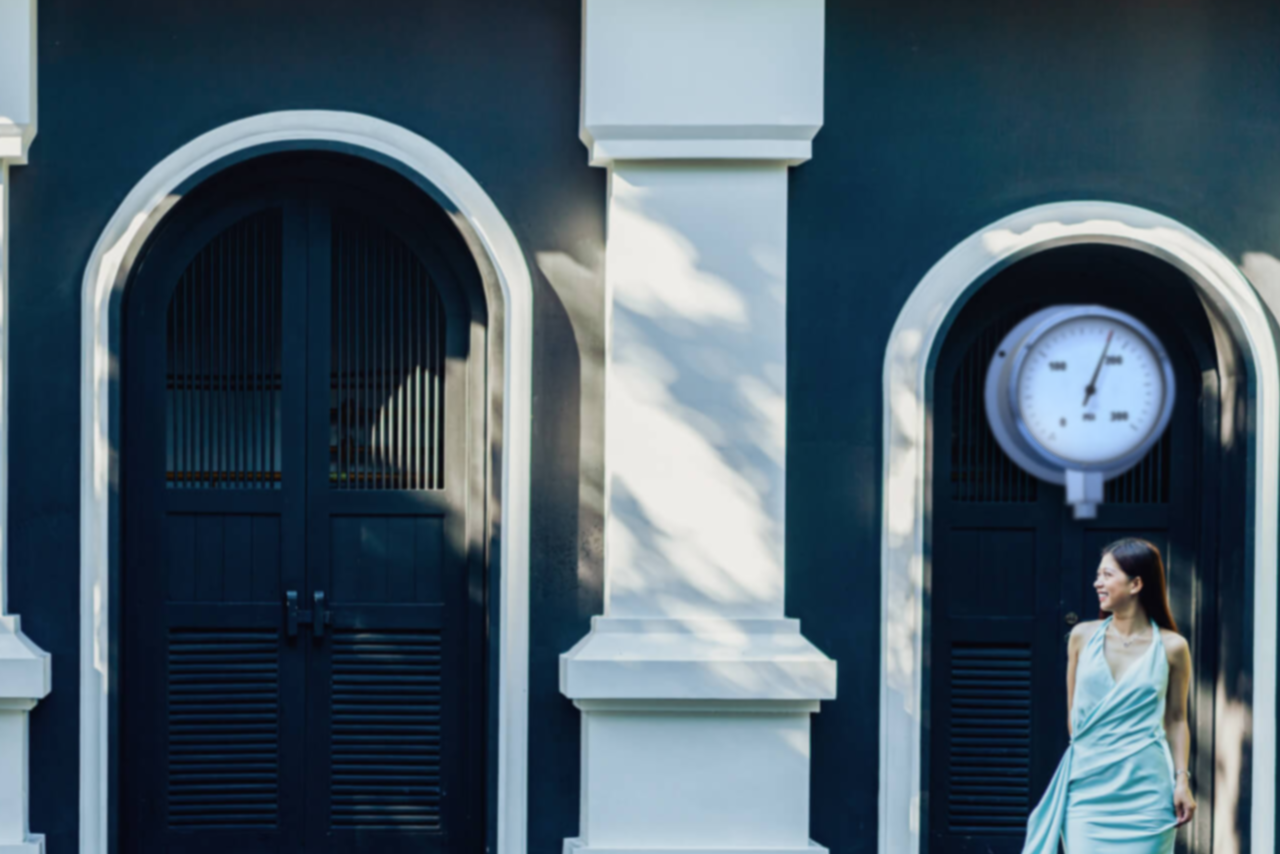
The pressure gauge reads 180 psi
